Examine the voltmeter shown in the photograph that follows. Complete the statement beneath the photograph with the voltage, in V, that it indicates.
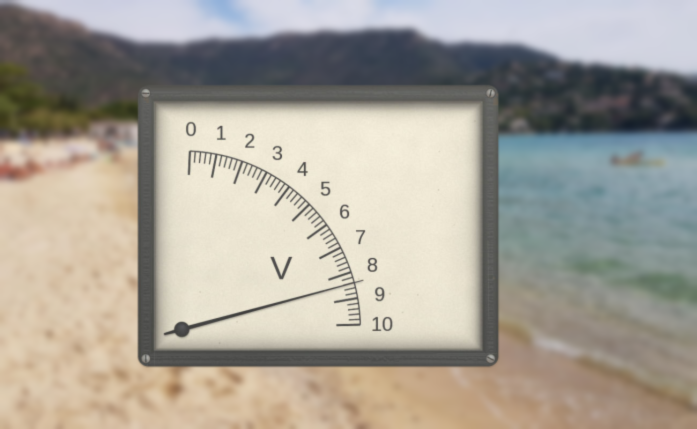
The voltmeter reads 8.4 V
